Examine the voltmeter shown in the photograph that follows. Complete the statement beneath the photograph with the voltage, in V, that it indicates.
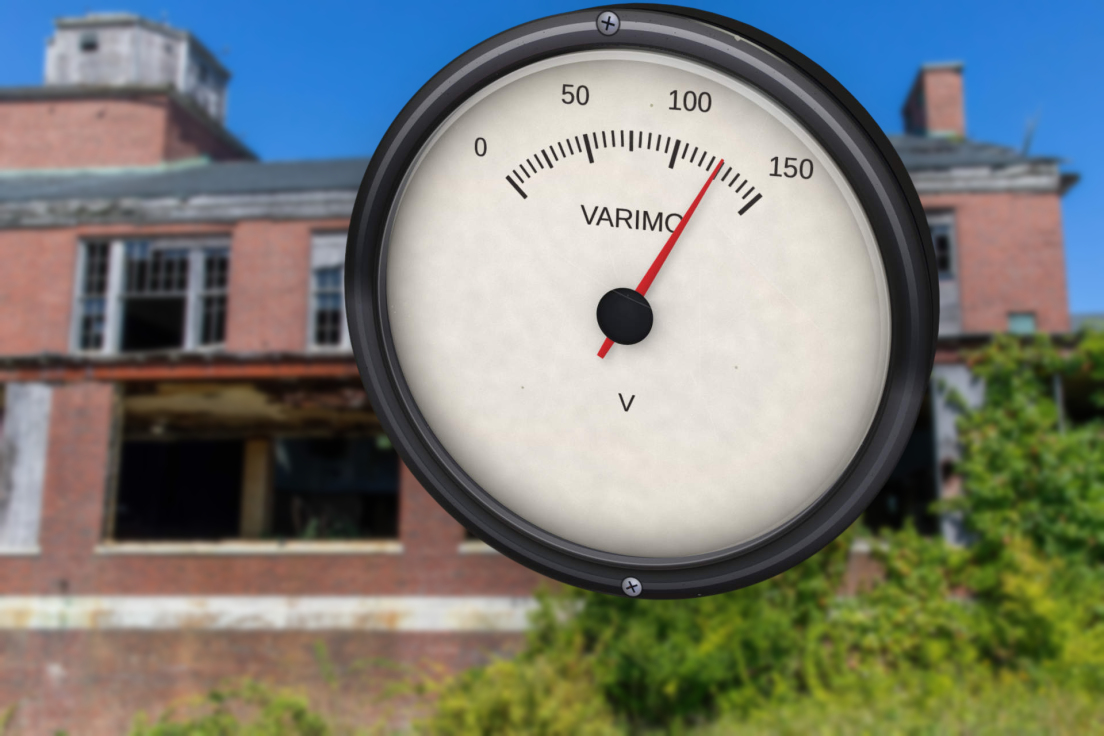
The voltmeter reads 125 V
